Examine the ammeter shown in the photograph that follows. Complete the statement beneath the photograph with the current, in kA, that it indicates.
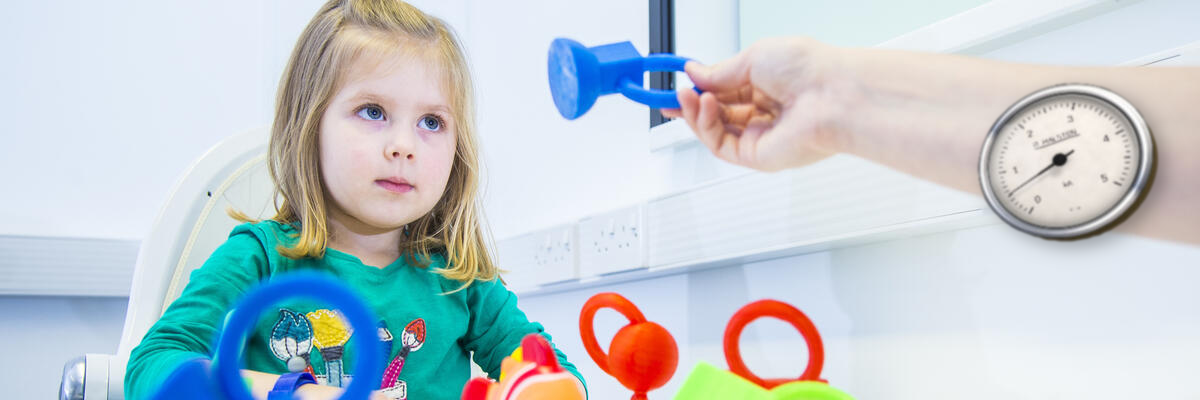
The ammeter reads 0.5 kA
